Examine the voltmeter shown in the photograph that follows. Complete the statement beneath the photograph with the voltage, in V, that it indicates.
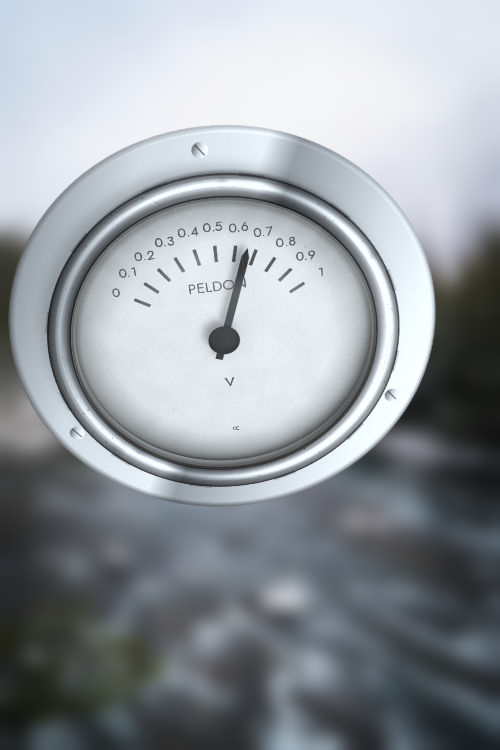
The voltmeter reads 0.65 V
